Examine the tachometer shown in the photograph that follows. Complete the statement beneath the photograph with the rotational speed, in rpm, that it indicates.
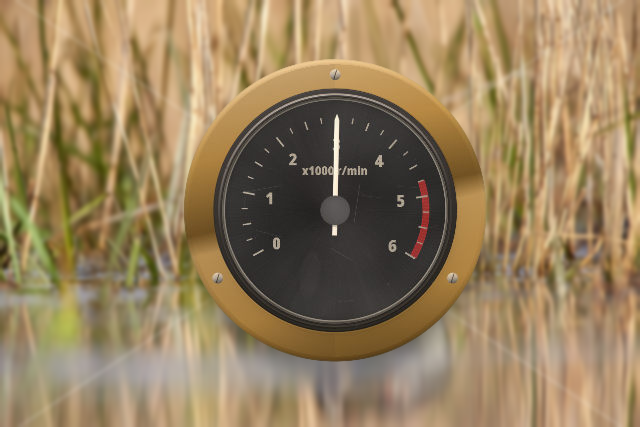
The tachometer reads 3000 rpm
